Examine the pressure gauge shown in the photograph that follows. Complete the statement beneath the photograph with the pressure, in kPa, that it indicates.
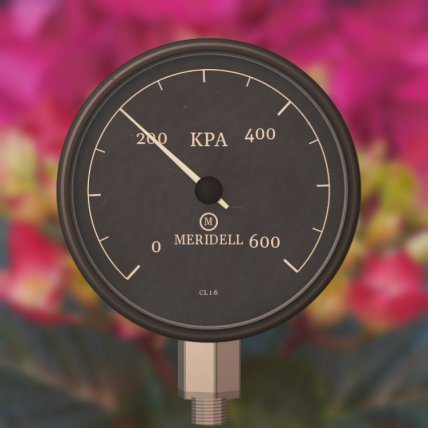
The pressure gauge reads 200 kPa
